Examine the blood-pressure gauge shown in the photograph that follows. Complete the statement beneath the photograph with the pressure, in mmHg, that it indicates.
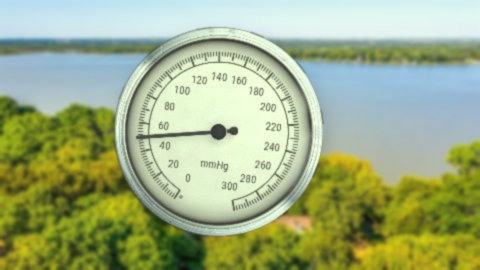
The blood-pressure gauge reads 50 mmHg
